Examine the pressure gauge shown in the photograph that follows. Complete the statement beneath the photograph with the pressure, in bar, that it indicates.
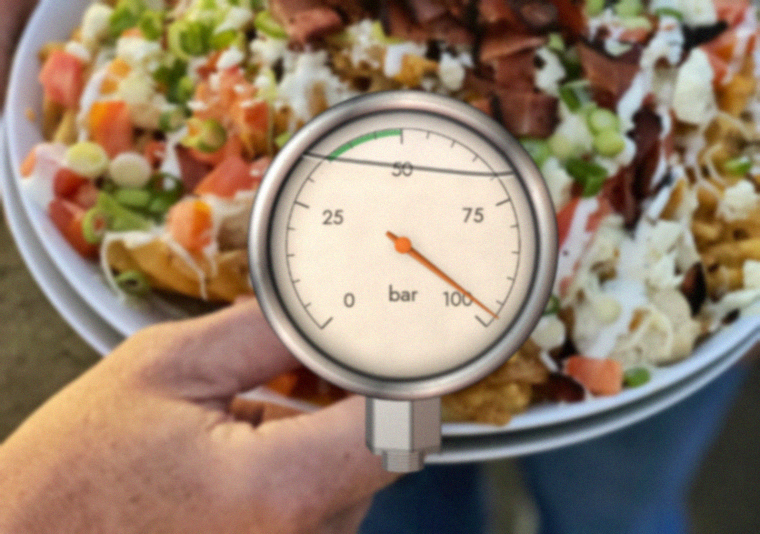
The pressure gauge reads 97.5 bar
